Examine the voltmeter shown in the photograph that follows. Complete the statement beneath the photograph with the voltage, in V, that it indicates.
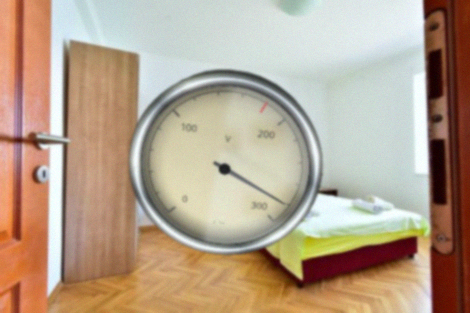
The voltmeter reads 280 V
